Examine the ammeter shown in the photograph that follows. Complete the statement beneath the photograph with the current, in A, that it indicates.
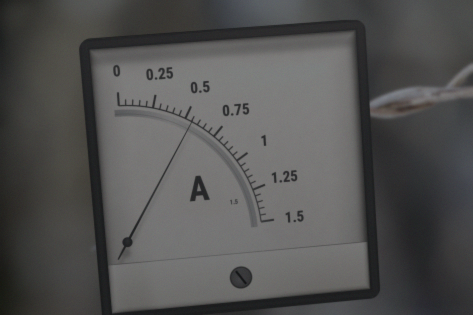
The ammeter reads 0.55 A
